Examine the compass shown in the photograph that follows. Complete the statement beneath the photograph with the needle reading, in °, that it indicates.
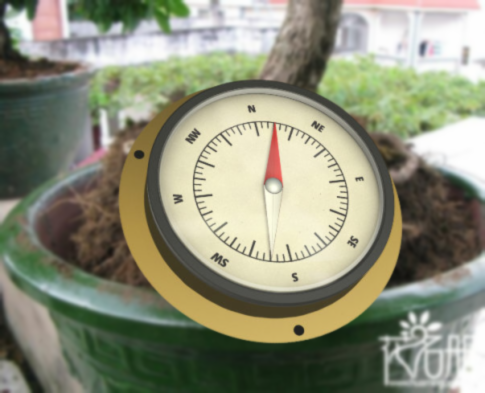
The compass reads 15 °
